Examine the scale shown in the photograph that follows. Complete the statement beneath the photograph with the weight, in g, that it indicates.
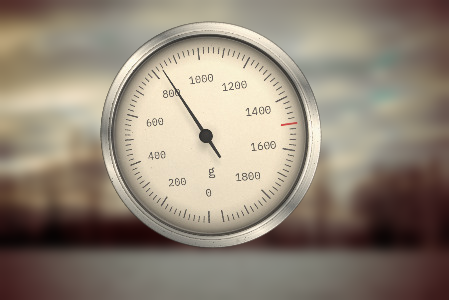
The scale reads 840 g
